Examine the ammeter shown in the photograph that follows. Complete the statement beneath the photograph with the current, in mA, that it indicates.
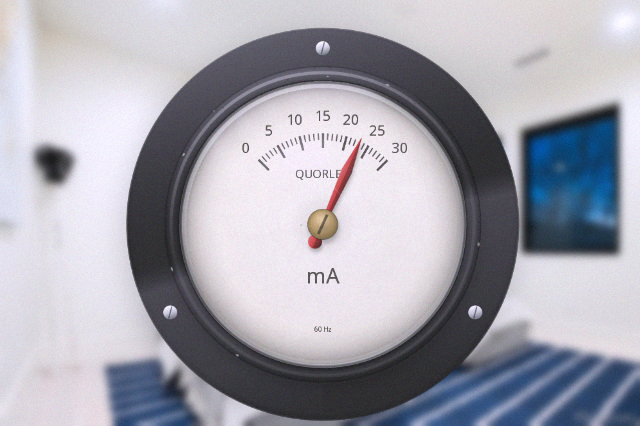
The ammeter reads 23 mA
